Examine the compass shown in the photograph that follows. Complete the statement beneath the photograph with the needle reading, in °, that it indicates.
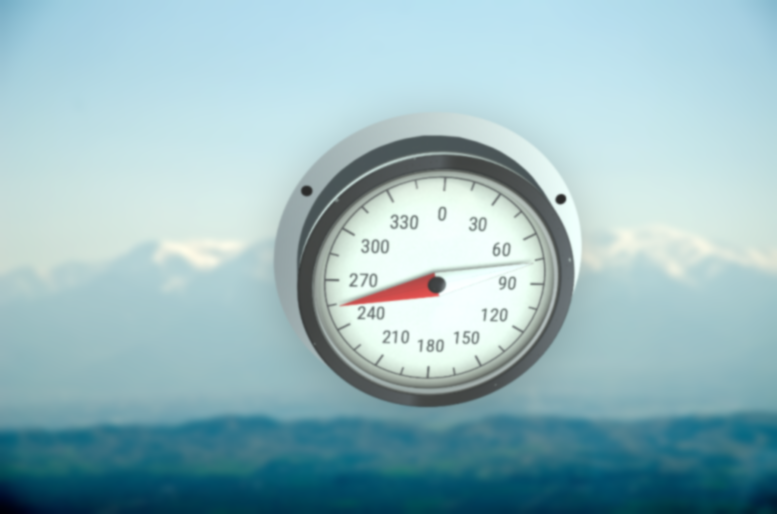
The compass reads 255 °
